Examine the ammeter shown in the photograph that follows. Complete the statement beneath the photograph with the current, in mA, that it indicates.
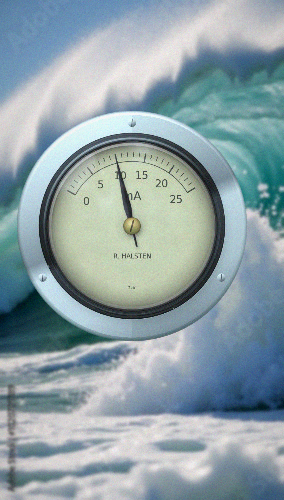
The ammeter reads 10 mA
